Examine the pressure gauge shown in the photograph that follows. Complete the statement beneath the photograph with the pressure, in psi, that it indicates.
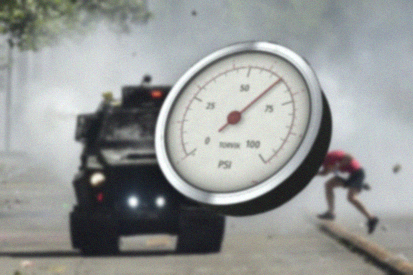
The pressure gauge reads 65 psi
